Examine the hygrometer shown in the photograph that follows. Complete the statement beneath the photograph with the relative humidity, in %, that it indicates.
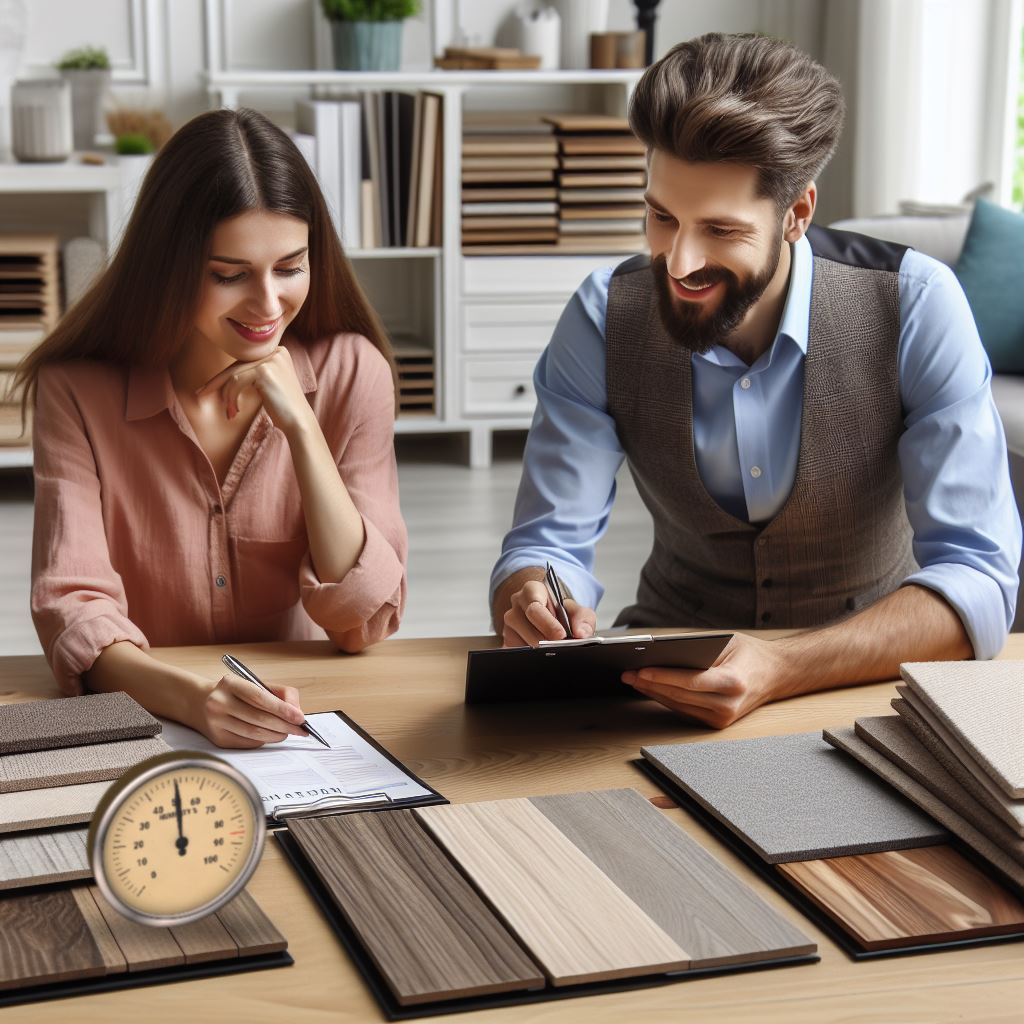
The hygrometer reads 50 %
